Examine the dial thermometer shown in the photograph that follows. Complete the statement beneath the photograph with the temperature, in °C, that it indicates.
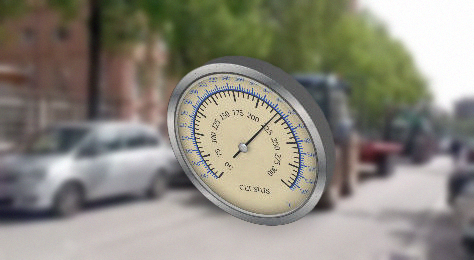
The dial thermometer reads 220 °C
